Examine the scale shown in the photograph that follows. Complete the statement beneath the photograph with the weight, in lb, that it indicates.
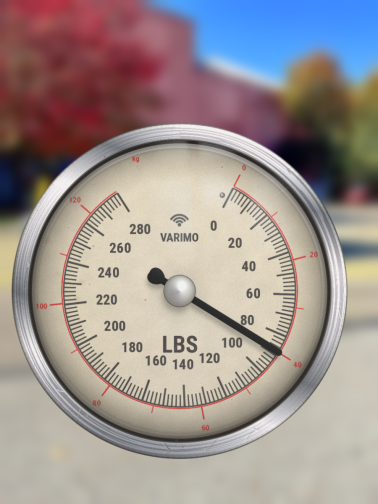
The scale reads 88 lb
